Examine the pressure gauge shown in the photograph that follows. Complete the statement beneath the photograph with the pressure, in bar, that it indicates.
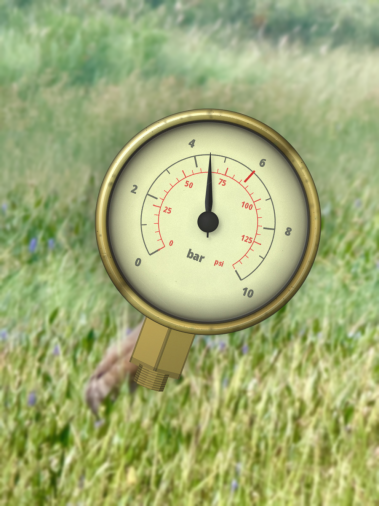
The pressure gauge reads 4.5 bar
